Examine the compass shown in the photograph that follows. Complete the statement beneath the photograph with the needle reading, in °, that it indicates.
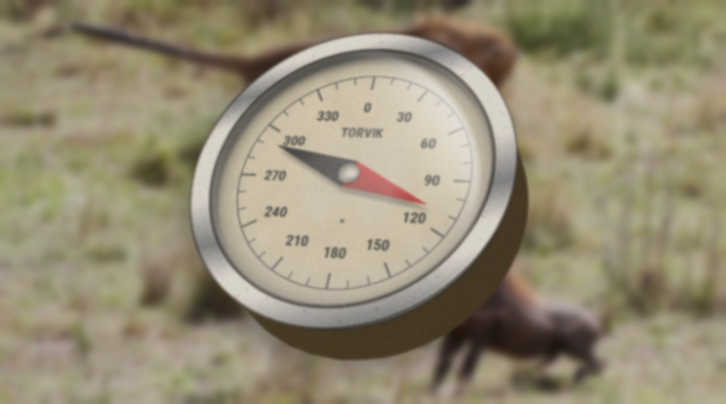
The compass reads 110 °
